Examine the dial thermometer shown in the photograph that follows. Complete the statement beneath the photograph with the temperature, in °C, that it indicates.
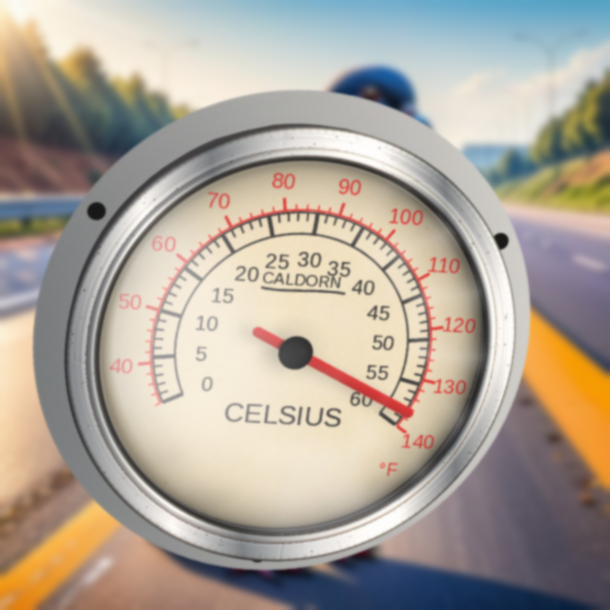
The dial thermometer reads 58 °C
